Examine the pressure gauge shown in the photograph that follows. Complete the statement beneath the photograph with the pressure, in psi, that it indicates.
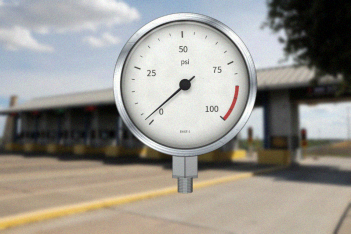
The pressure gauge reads 2.5 psi
